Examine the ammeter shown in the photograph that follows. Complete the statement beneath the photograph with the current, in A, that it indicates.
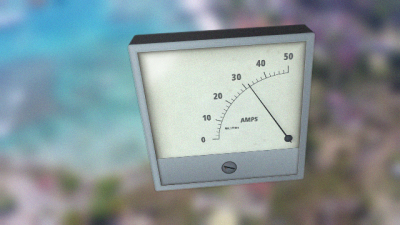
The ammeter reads 32 A
